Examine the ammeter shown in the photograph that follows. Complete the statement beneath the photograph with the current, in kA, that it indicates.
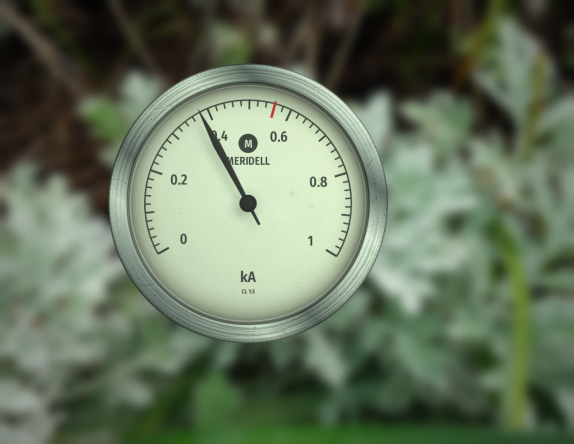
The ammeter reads 0.38 kA
